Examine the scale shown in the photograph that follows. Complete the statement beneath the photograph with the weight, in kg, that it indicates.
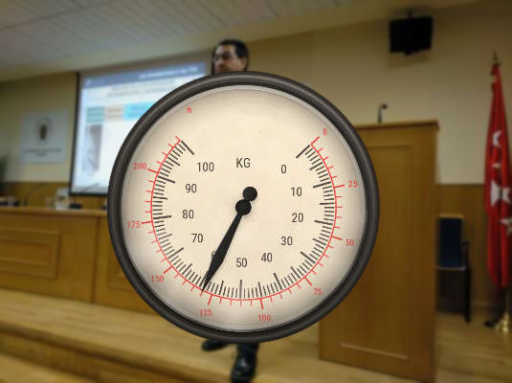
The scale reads 59 kg
